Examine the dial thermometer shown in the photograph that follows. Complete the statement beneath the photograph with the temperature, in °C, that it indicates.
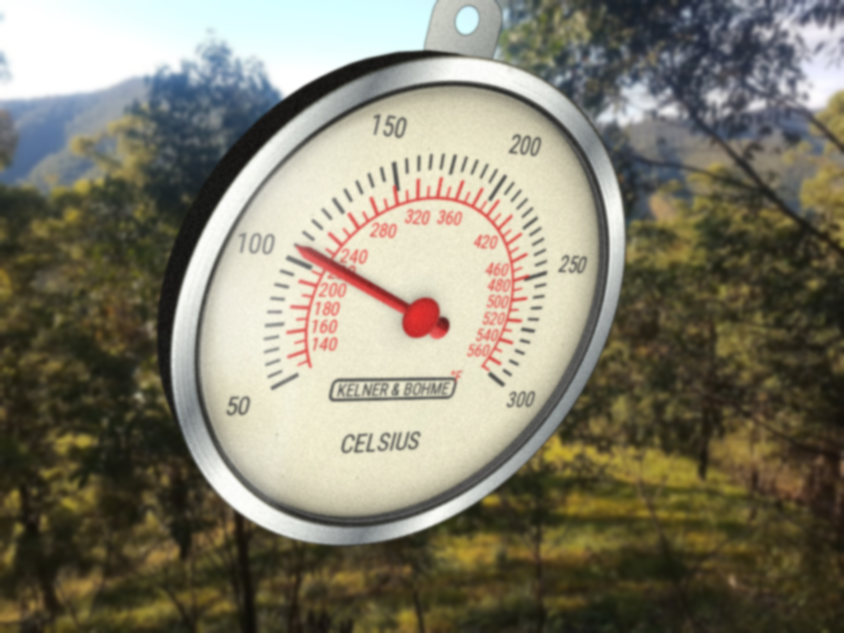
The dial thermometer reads 105 °C
